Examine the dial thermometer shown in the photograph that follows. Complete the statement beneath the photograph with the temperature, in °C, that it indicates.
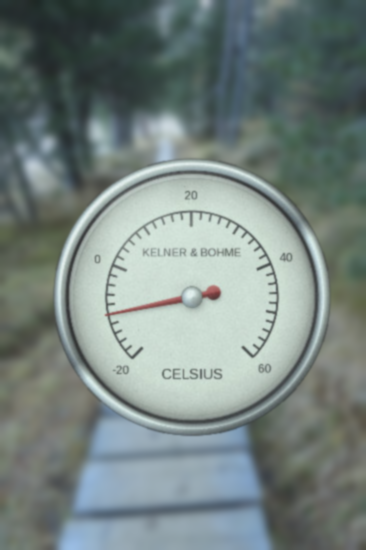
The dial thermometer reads -10 °C
